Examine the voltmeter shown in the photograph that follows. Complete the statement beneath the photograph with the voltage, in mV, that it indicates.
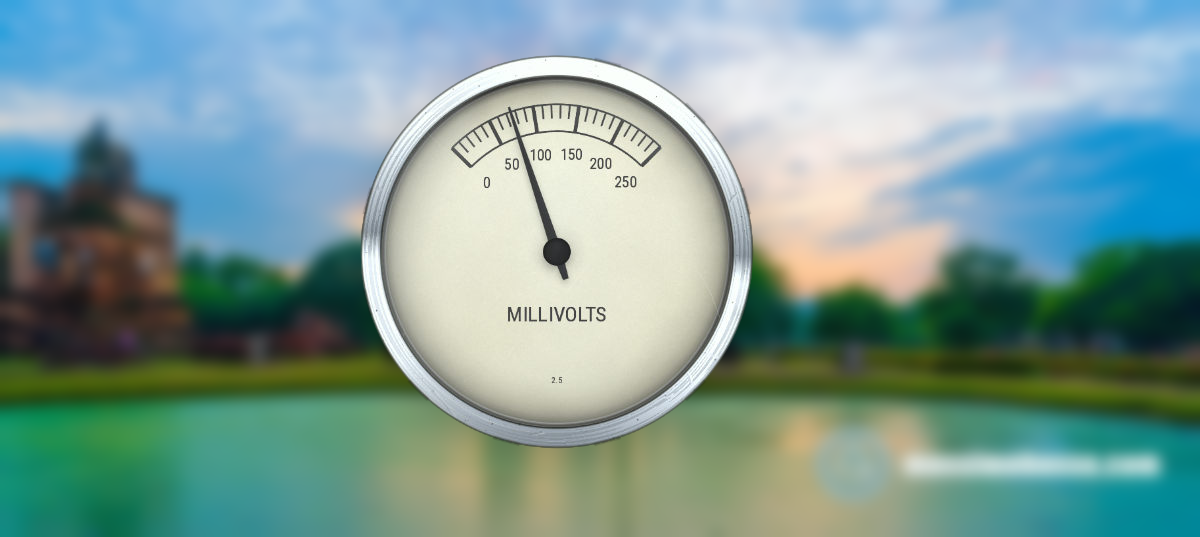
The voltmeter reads 75 mV
